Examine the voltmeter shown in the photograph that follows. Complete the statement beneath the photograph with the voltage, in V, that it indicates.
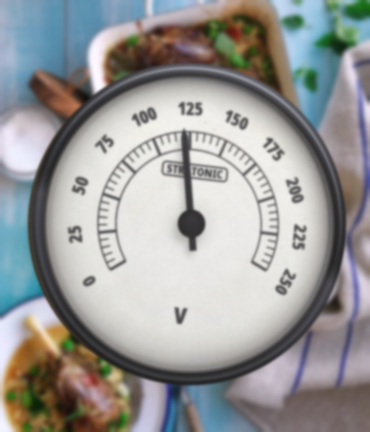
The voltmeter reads 120 V
